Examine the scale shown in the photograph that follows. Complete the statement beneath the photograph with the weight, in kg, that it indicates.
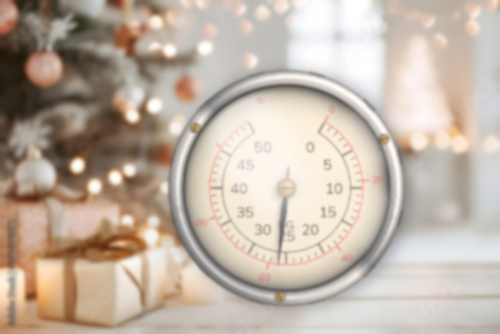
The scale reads 26 kg
